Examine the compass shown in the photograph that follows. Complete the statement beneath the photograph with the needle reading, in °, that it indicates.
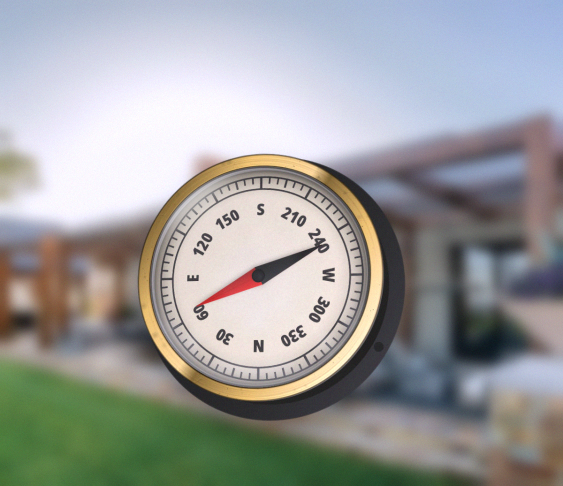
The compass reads 65 °
